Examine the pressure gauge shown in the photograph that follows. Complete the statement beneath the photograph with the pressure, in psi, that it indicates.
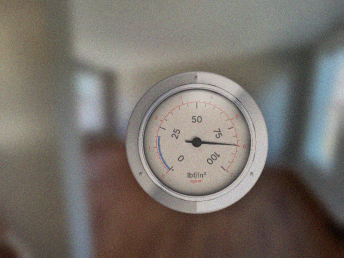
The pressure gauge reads 85 psi
